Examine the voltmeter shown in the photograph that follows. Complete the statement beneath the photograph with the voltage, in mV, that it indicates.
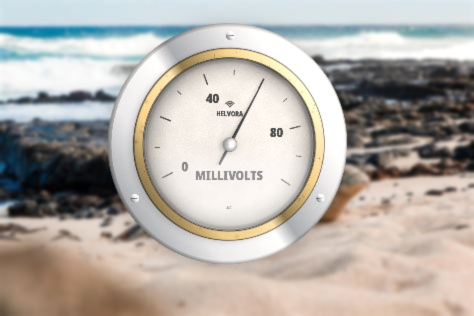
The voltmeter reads 60 mV
